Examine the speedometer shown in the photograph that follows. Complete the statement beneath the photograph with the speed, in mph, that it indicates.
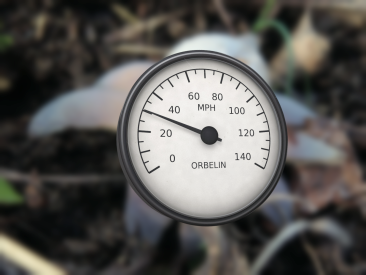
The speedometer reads 30 mph
